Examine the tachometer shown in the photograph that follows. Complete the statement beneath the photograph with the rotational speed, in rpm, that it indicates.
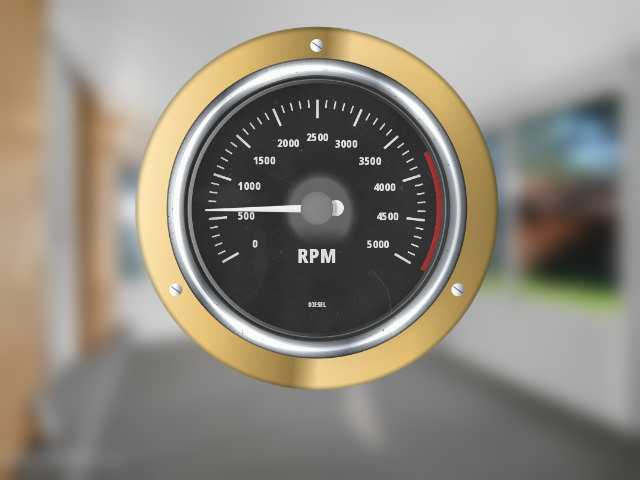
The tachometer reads 600 rpm
